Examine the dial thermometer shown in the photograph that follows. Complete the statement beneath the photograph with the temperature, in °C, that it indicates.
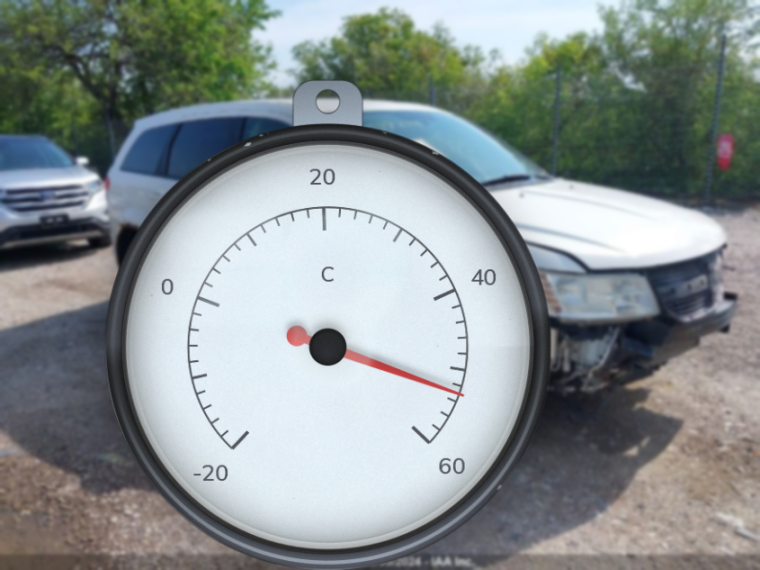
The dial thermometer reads 53 °C
